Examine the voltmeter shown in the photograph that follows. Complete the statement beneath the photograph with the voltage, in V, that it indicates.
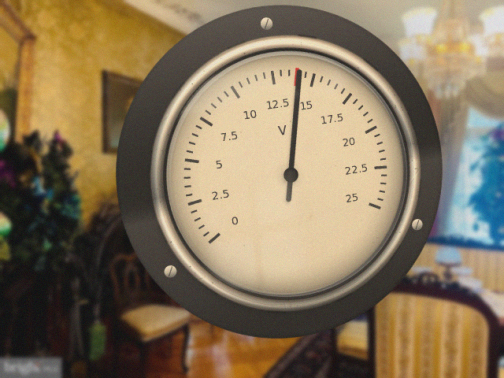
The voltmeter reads 14 V
